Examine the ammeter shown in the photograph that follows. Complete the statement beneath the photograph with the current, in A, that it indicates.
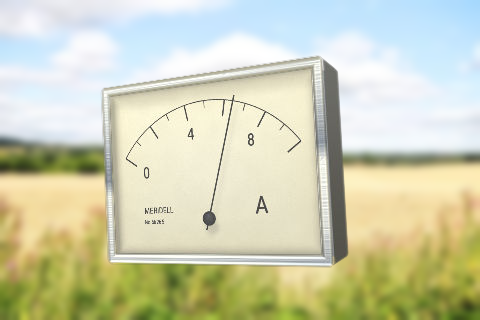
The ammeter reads 6.5 A
